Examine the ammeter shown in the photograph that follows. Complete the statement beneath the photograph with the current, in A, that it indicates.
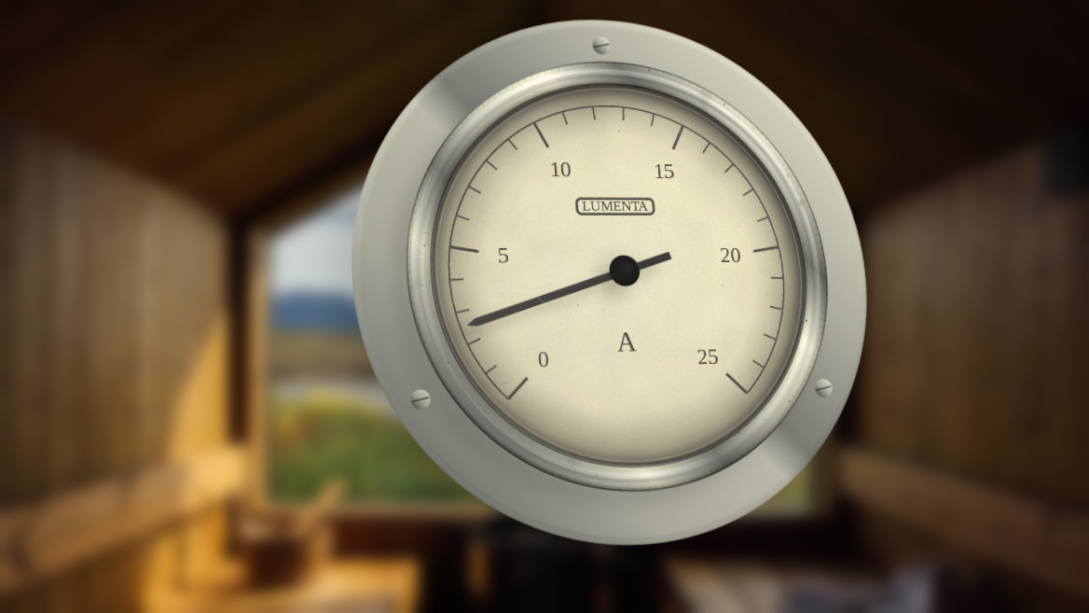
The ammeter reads 2.5 A
